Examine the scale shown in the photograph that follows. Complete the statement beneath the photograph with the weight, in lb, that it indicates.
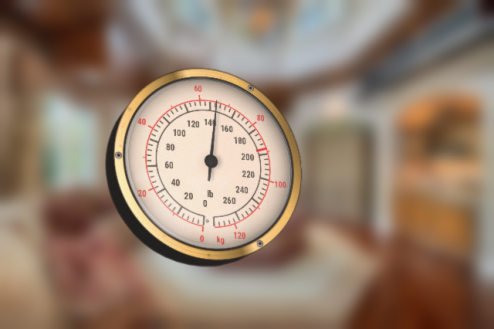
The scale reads 144 lb
